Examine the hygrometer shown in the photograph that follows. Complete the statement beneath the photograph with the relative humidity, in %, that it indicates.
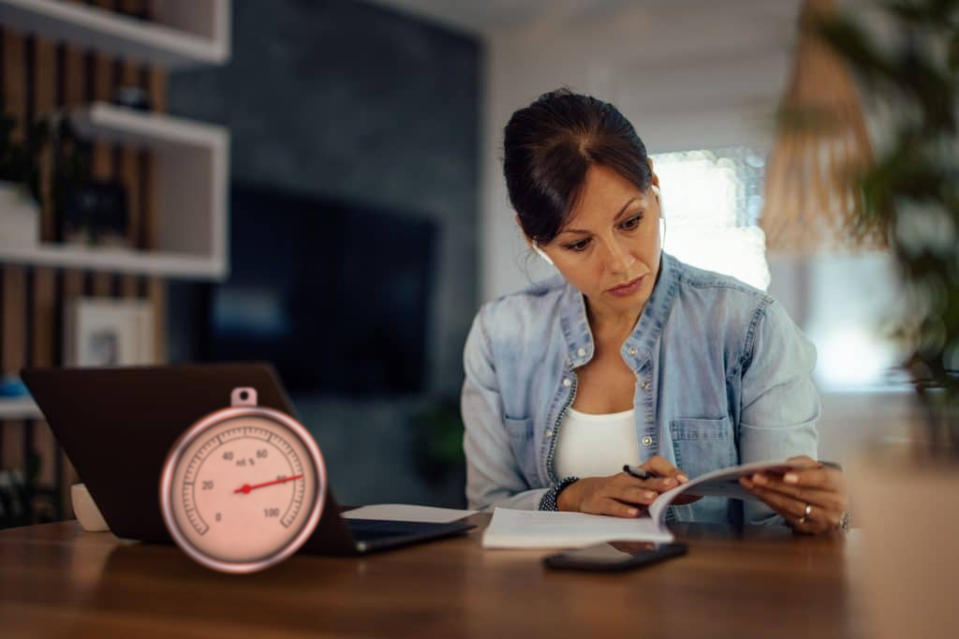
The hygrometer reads 80 %
